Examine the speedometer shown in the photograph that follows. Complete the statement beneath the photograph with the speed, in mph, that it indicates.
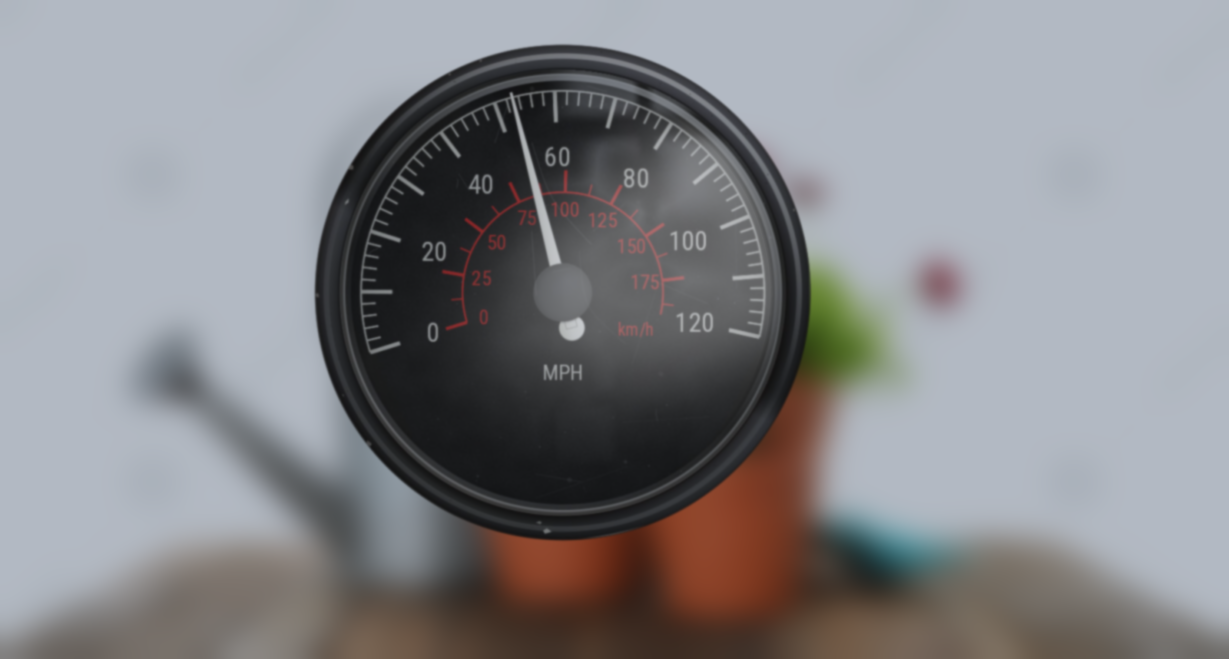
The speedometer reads 53 mph
